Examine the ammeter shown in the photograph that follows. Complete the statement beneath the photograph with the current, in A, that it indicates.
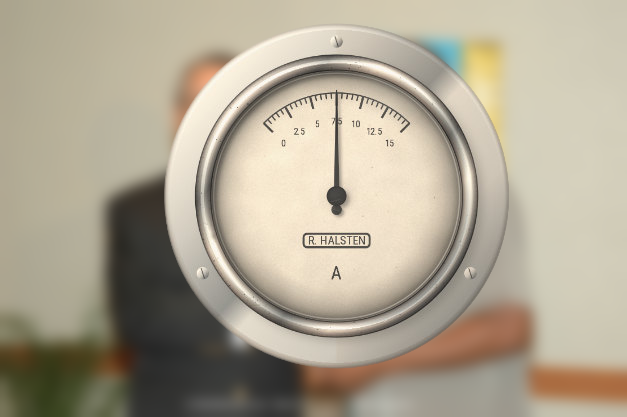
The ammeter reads 7.5 A
